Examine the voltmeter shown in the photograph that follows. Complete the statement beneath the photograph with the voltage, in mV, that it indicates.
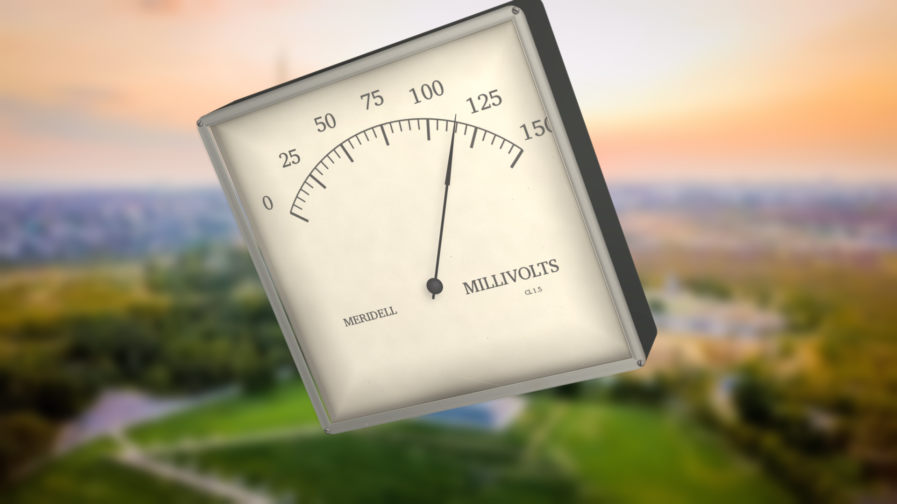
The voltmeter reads 115 mV
